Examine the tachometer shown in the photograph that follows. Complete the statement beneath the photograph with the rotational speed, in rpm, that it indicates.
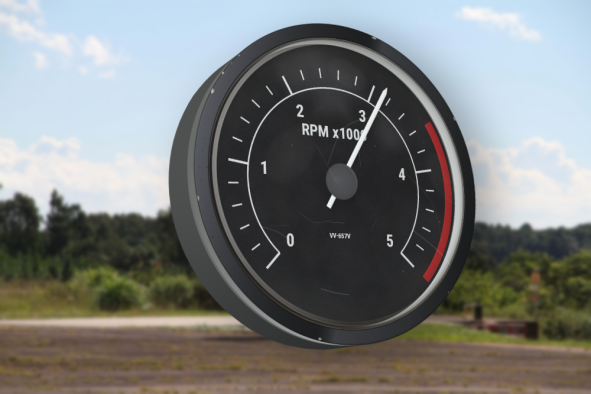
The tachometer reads 3100 rpm
